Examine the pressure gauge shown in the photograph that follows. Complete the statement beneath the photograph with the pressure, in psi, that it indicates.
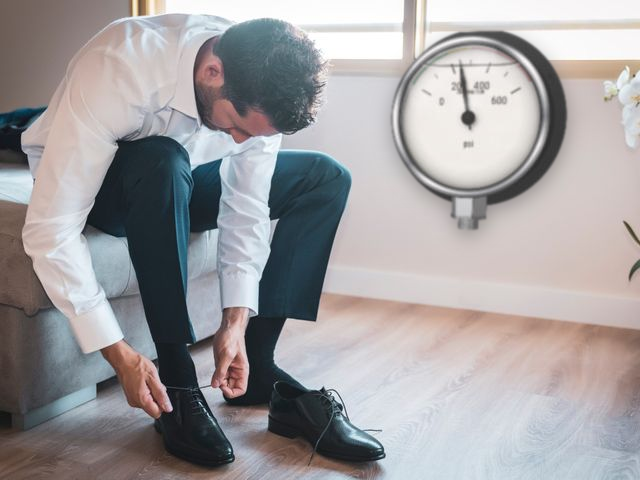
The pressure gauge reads 250 psi
